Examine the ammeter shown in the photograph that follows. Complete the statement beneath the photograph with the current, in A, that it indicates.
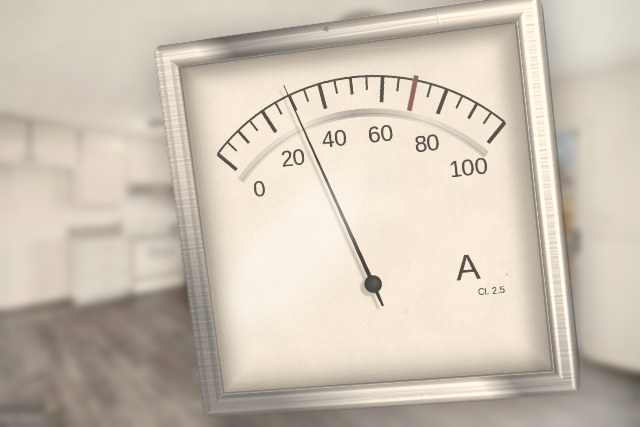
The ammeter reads 30 A
